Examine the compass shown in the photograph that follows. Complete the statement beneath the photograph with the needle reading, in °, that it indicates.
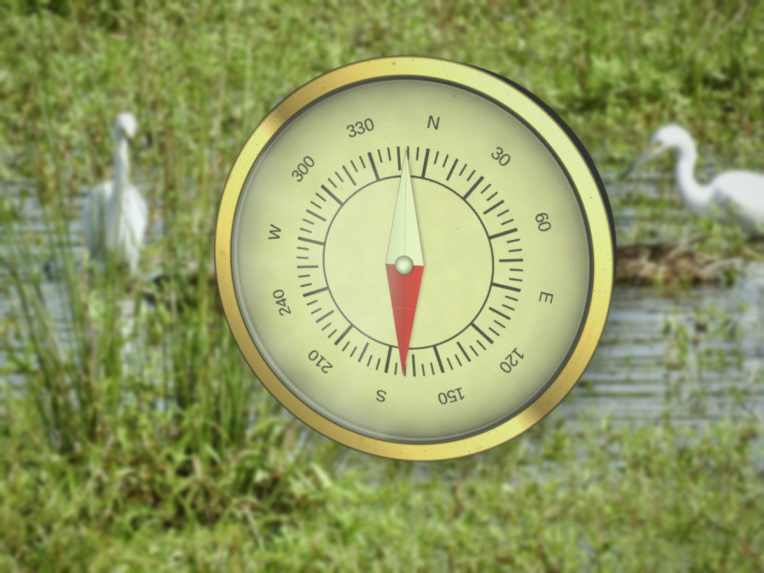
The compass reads 170 °
